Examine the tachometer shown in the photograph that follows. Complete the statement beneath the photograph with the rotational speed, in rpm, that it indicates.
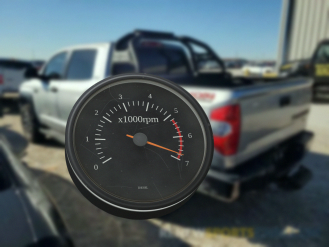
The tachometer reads 6800 rpm
